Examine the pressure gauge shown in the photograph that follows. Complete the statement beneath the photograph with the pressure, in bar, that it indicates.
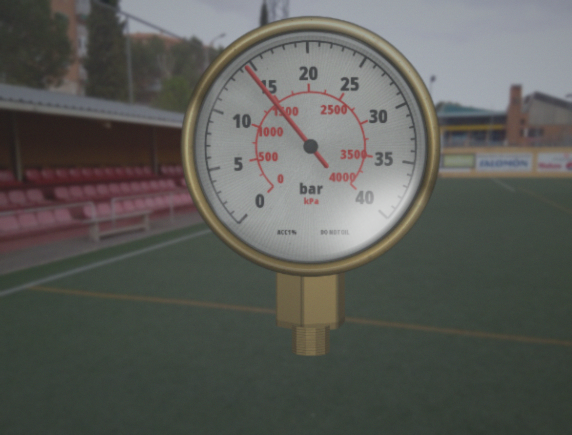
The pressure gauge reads 14.5 bar
